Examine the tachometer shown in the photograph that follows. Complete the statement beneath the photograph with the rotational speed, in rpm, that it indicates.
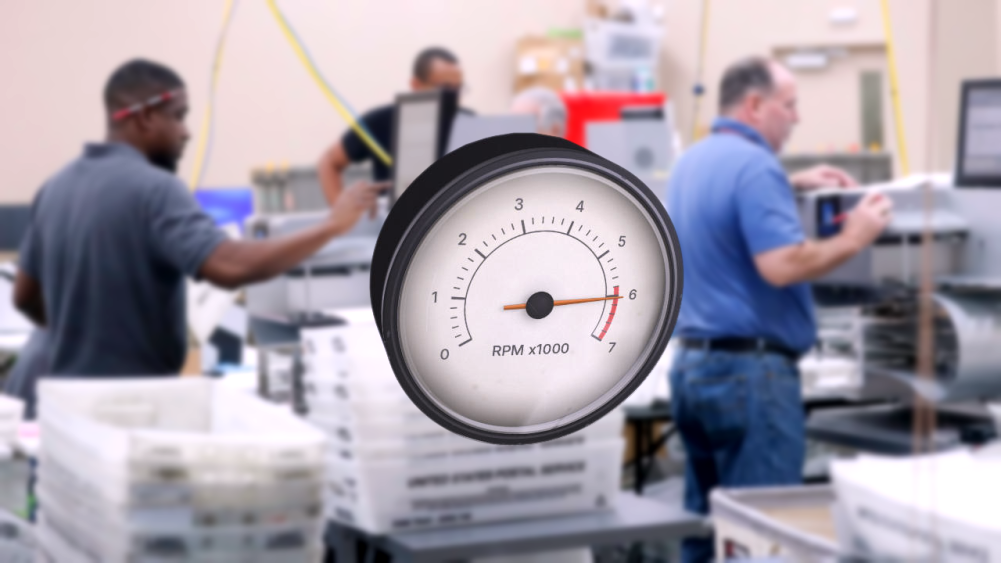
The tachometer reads 6000 rpm
